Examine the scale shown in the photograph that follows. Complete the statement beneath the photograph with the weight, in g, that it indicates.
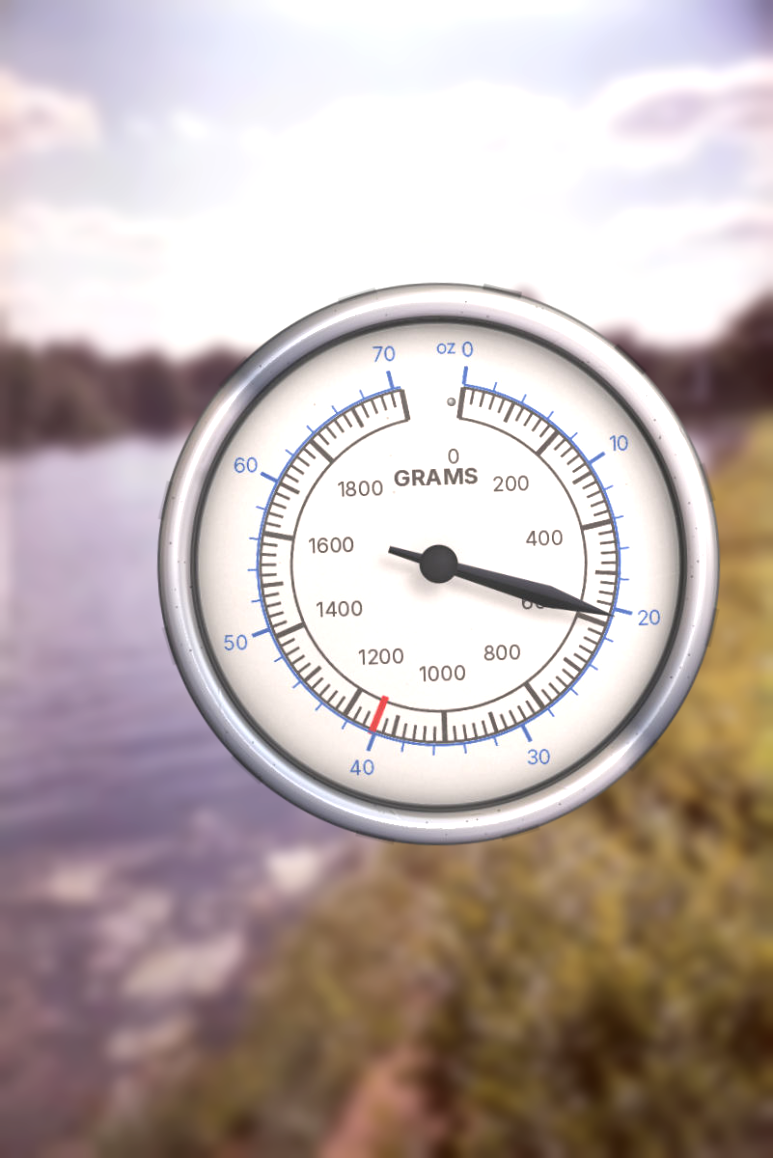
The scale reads 580 g
